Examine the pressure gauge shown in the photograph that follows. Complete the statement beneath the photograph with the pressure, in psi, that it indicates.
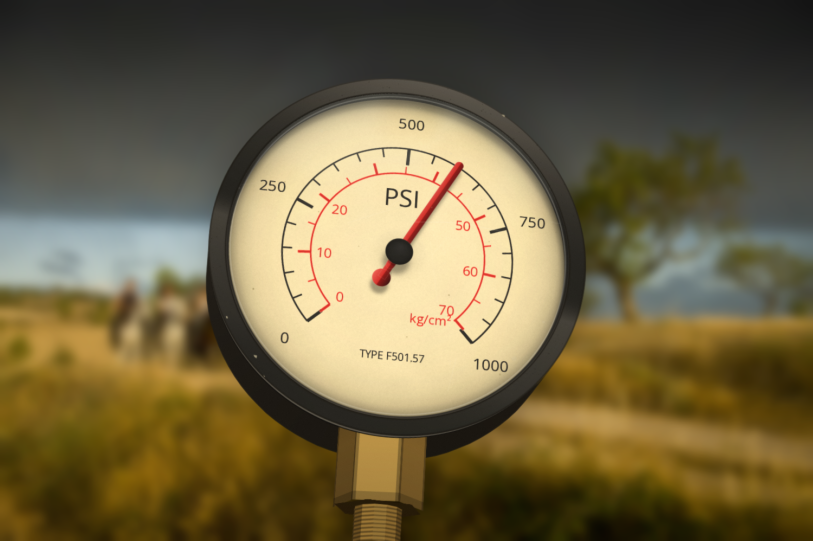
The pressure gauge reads 600 psi
